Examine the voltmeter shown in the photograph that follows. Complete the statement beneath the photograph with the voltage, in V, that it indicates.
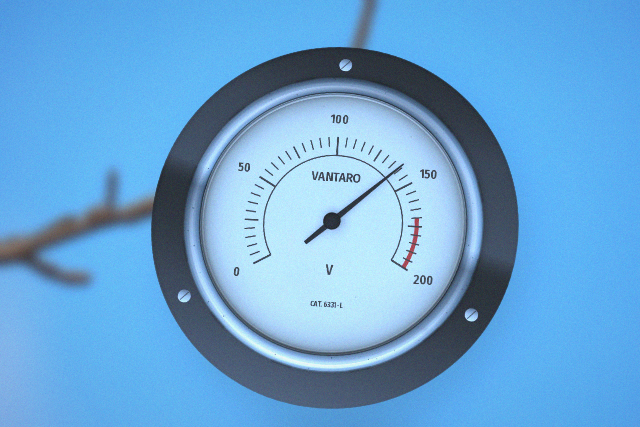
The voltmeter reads 140 V
